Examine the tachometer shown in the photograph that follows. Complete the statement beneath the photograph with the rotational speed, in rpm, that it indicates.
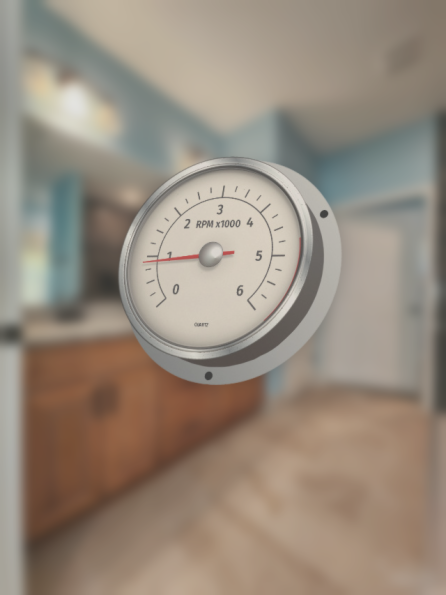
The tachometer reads 875 rpm
